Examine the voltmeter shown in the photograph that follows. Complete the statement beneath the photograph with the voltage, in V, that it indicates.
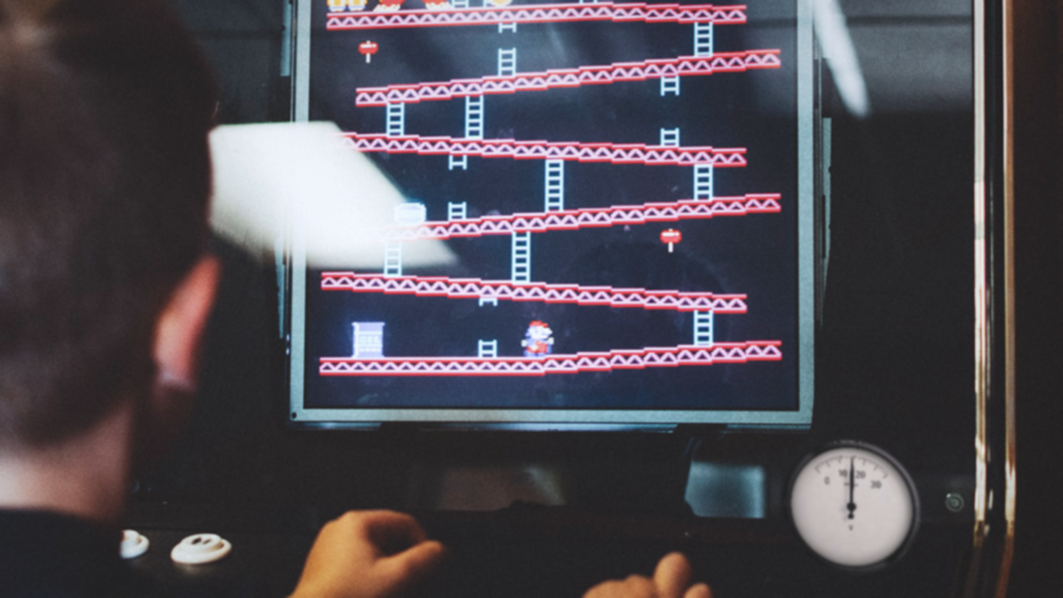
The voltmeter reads 15 V
